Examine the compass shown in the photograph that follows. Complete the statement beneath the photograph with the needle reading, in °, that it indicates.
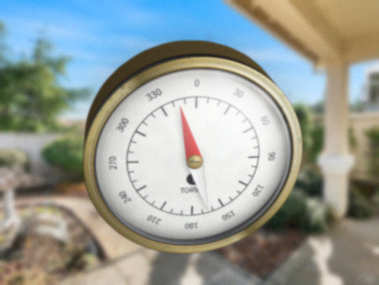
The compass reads 345 °
